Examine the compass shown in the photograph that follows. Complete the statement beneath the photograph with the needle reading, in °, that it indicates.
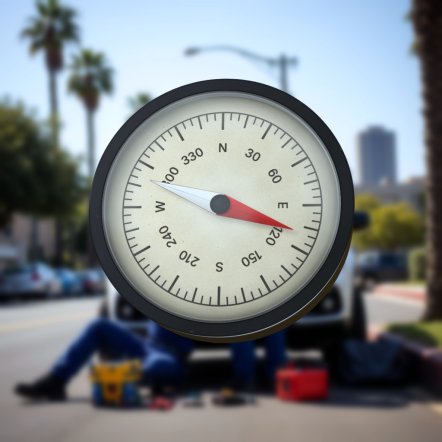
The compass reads 110 °
